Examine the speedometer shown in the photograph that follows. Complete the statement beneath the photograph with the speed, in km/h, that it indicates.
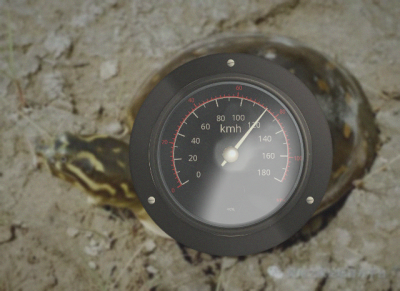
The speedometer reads 120 km/h
